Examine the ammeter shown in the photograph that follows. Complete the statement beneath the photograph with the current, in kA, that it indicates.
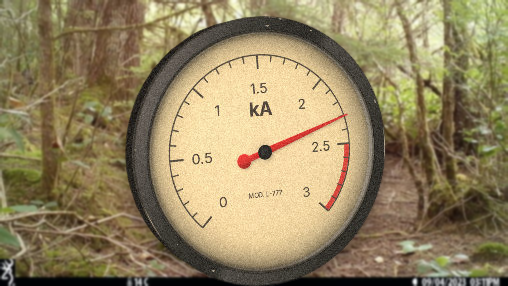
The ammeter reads 2.3 kA
